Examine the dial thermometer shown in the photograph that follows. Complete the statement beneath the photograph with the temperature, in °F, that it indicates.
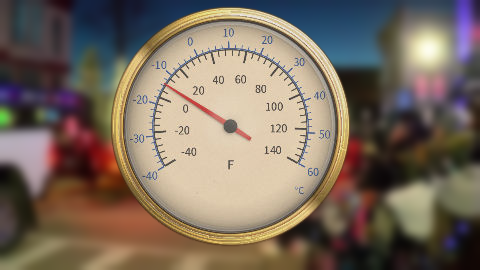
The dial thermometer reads 8 °F
